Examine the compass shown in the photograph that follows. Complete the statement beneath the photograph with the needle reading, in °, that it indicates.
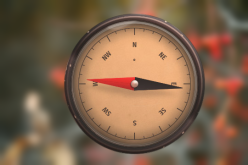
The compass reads 275 °
